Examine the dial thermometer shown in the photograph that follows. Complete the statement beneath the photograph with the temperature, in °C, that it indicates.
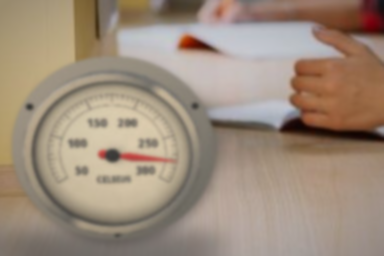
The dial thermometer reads 275 °C
